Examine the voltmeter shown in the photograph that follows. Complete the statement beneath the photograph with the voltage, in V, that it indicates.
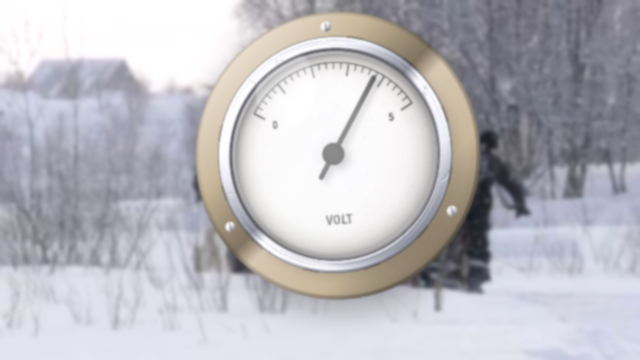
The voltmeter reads 3.8 V
